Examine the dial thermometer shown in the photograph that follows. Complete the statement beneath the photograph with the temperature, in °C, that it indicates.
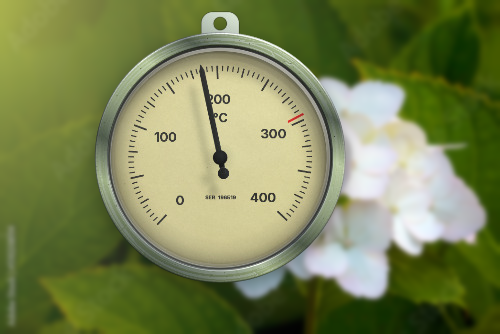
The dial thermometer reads 185 °C
